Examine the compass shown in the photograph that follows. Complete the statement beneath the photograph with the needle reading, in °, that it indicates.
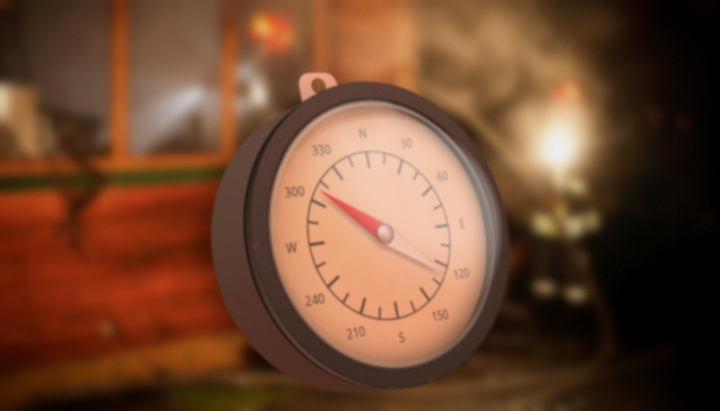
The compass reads 307.5 °
